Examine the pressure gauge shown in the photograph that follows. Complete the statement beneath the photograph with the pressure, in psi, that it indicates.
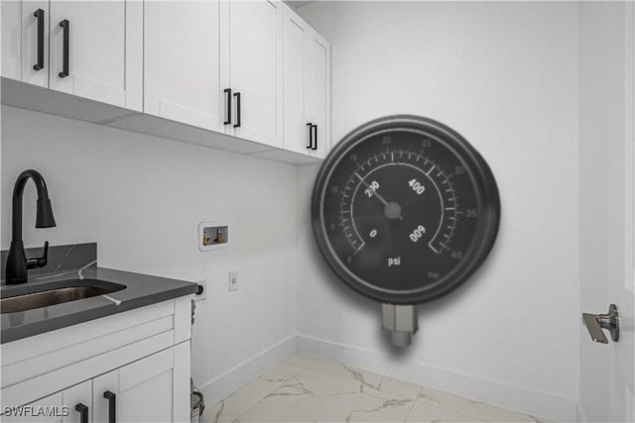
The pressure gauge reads 200 psi
